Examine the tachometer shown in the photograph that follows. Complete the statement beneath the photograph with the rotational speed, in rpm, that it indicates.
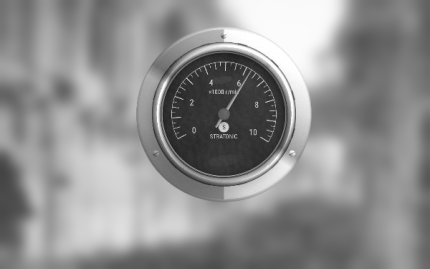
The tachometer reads 6250 rpm
